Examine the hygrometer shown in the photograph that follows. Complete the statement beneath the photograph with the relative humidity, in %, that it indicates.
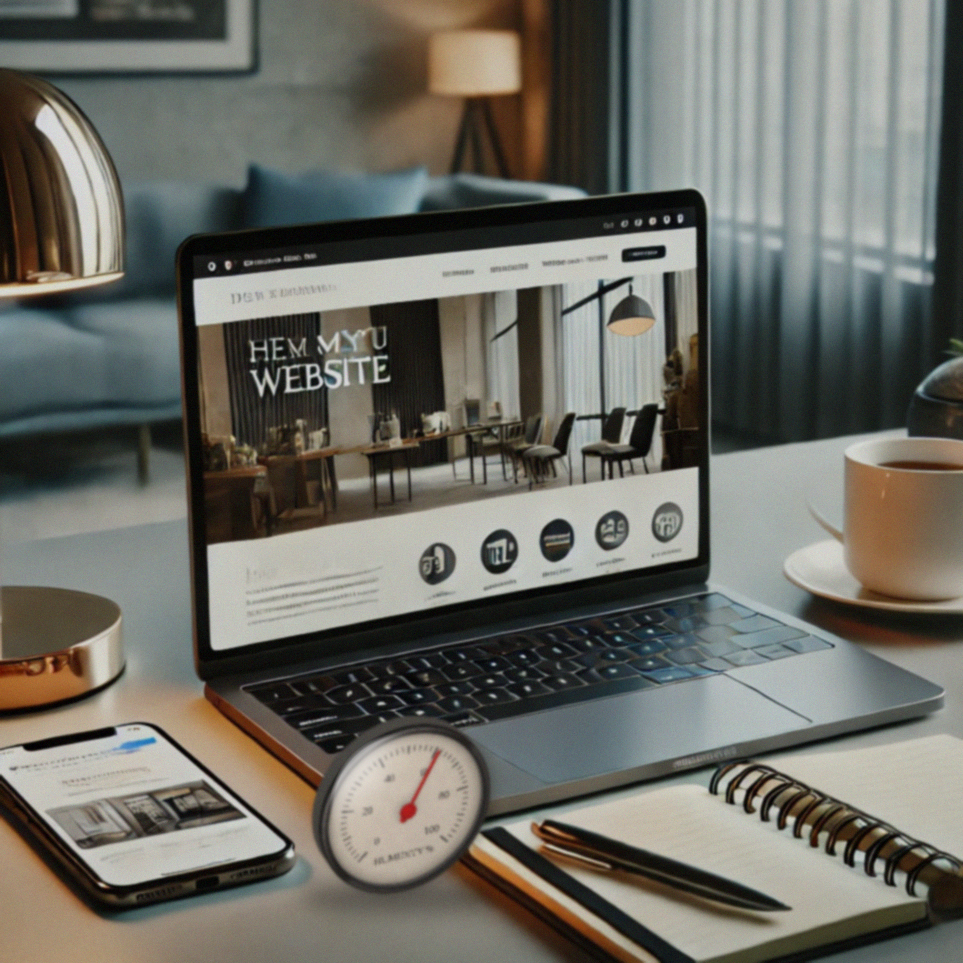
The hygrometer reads 60 %
